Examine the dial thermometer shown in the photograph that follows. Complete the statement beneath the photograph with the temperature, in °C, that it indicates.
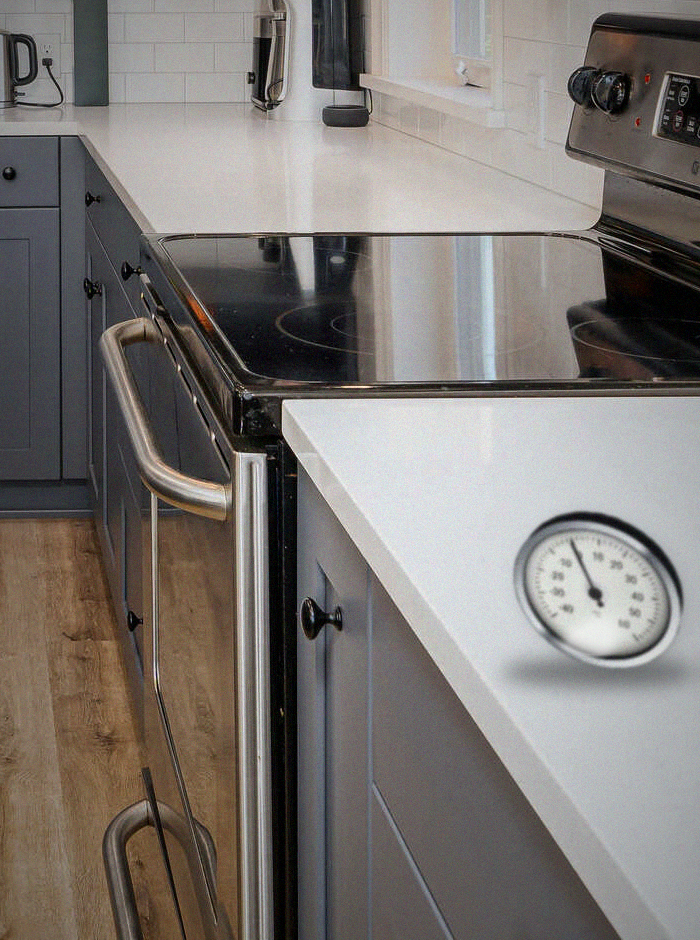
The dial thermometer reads 0 °C
